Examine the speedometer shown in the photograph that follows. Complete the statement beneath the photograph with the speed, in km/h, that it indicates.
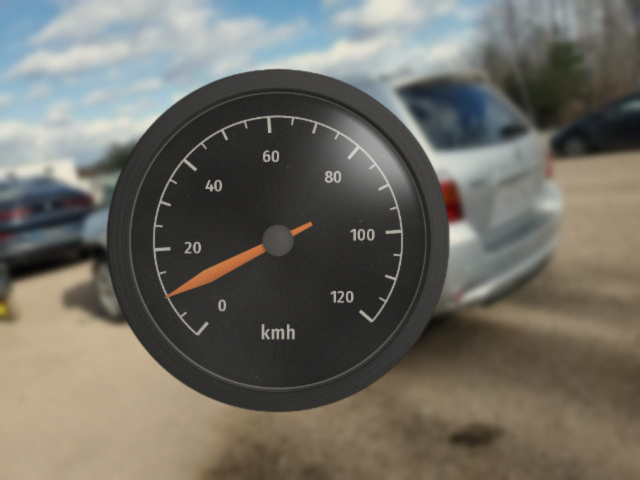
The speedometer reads 10 km/h
